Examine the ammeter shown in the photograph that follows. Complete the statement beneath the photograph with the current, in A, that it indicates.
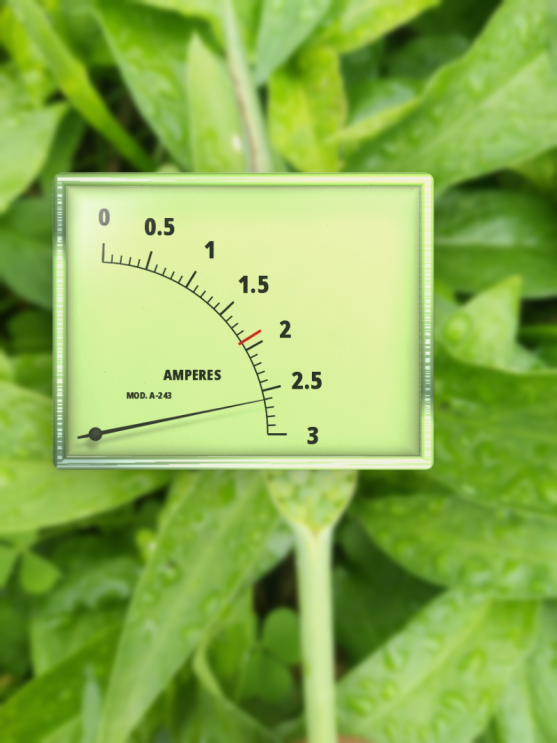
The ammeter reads 2.6 A
